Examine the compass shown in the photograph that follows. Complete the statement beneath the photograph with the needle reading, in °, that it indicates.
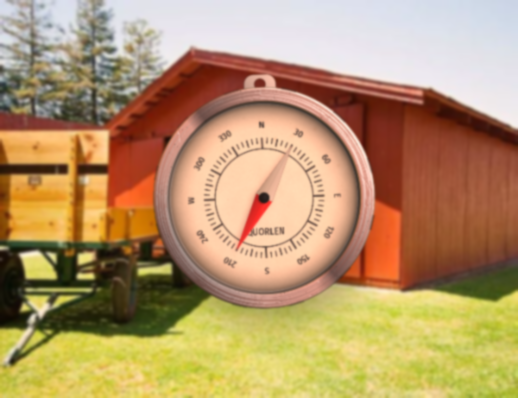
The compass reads 210 °
